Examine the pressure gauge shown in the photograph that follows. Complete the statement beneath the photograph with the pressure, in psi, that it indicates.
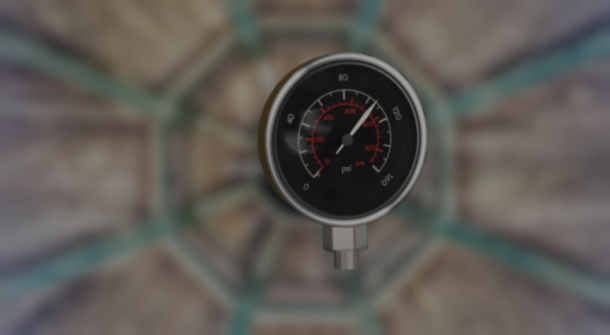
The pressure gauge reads 105 psi
